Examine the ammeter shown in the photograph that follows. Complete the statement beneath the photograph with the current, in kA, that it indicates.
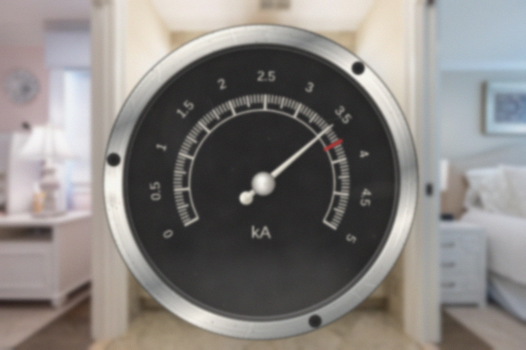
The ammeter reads 3.5 kA
